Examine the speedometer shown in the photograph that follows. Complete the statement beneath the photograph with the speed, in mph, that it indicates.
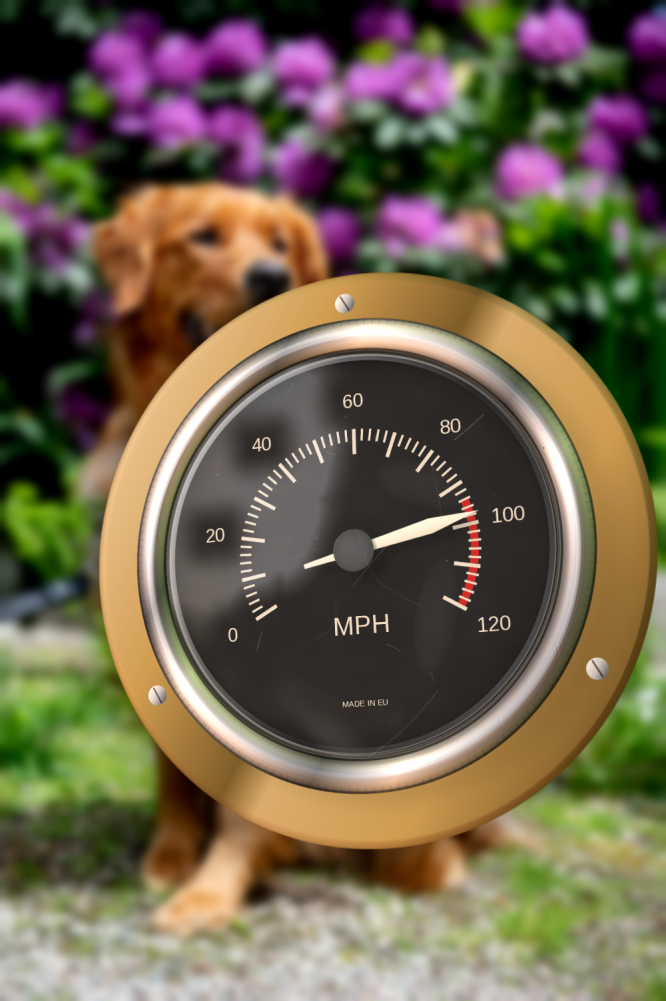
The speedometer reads 98 mph
